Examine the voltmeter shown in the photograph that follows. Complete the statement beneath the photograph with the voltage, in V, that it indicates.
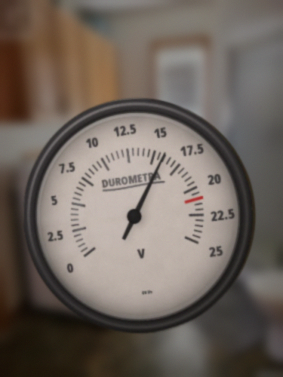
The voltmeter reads 16 V
